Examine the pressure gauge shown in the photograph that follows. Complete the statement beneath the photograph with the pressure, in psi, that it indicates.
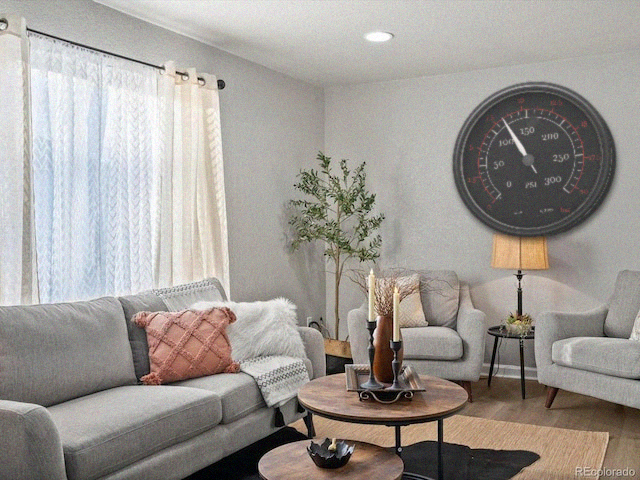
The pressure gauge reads 120 psi
